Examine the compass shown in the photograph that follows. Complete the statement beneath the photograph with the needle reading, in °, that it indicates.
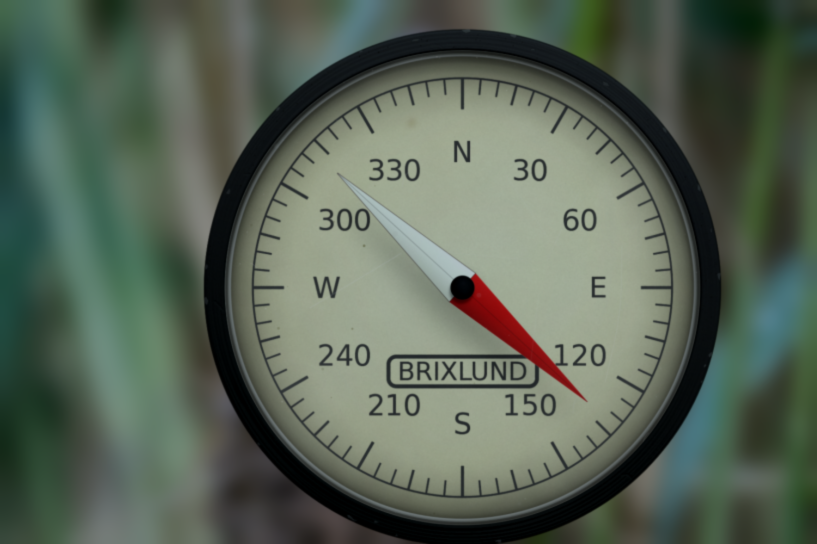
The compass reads 132.5 °
